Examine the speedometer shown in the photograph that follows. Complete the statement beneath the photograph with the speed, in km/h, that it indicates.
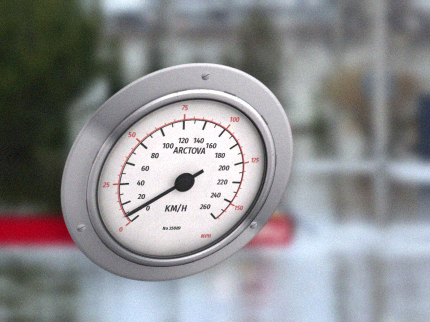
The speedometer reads 10 km/h
